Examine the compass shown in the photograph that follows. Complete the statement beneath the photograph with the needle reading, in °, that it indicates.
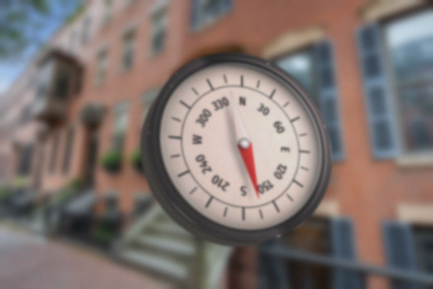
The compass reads 165 °
